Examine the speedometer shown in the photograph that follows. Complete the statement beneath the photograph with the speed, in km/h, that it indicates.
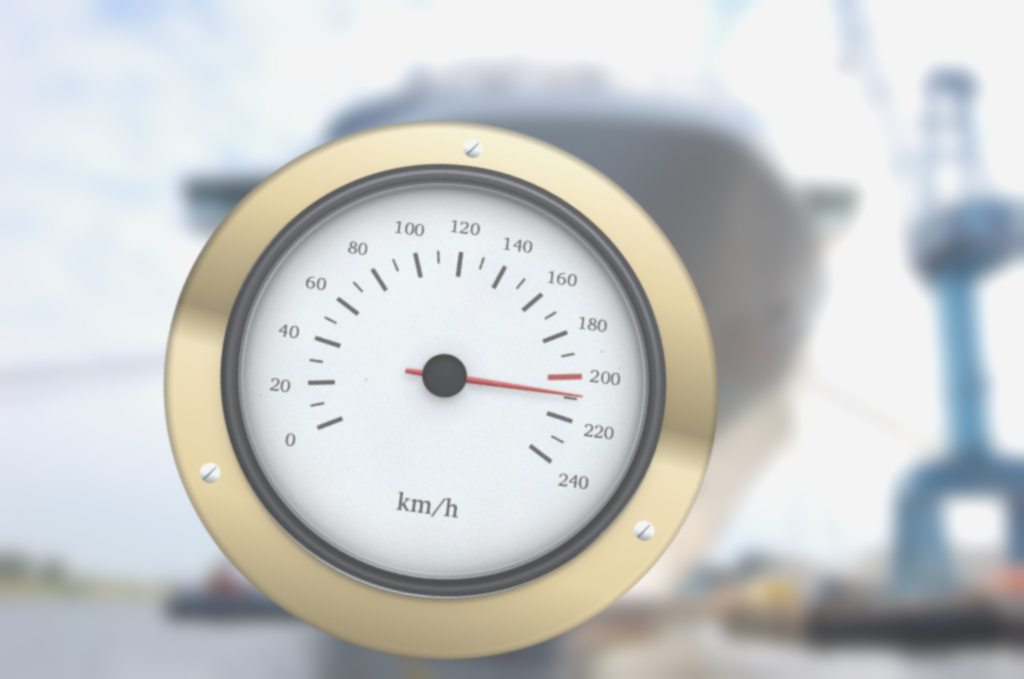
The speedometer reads 210 km/h
